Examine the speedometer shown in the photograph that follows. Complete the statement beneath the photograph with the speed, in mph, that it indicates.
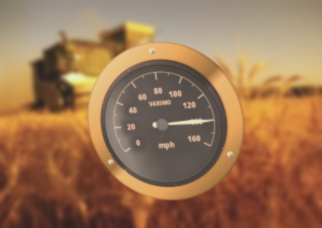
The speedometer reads 140 mph
